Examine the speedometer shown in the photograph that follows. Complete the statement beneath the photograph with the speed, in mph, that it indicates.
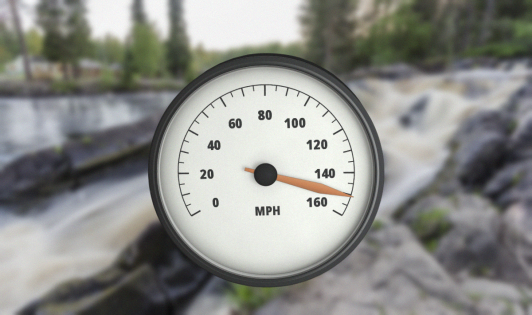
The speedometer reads 150 mph
